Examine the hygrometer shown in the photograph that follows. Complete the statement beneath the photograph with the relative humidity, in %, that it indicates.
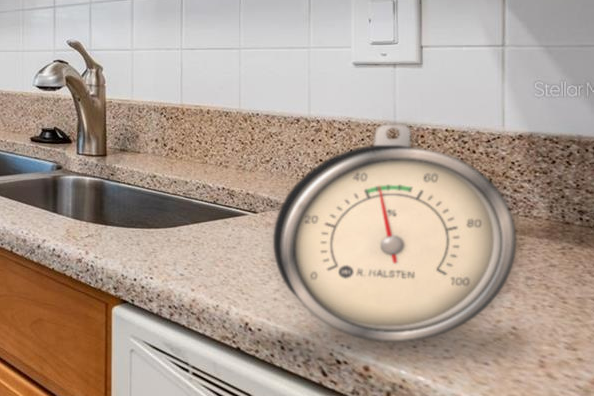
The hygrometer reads 44 %
